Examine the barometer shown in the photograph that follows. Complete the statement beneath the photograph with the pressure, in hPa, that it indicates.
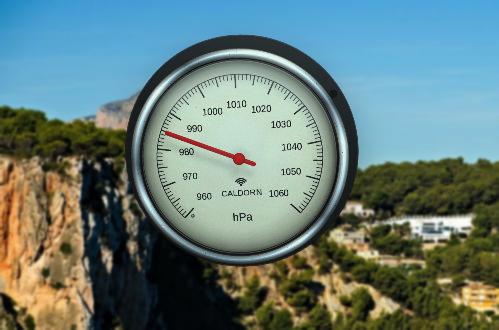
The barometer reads 985 hPa
